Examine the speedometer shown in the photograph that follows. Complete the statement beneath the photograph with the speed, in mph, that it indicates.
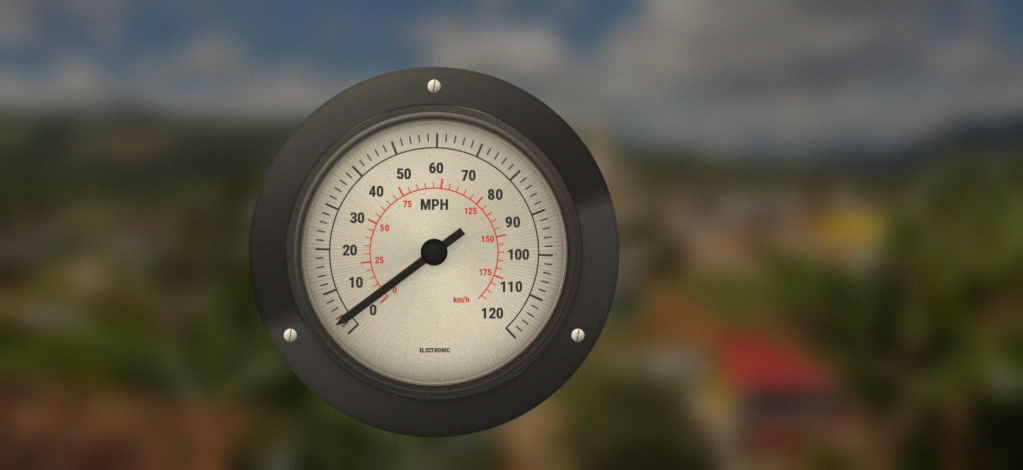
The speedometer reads 3 mph
